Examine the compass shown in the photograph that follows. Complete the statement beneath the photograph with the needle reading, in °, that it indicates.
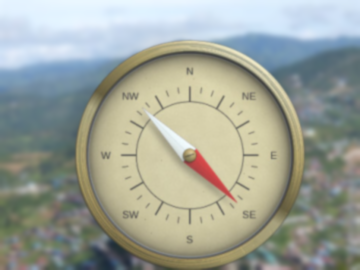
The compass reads 135 °
